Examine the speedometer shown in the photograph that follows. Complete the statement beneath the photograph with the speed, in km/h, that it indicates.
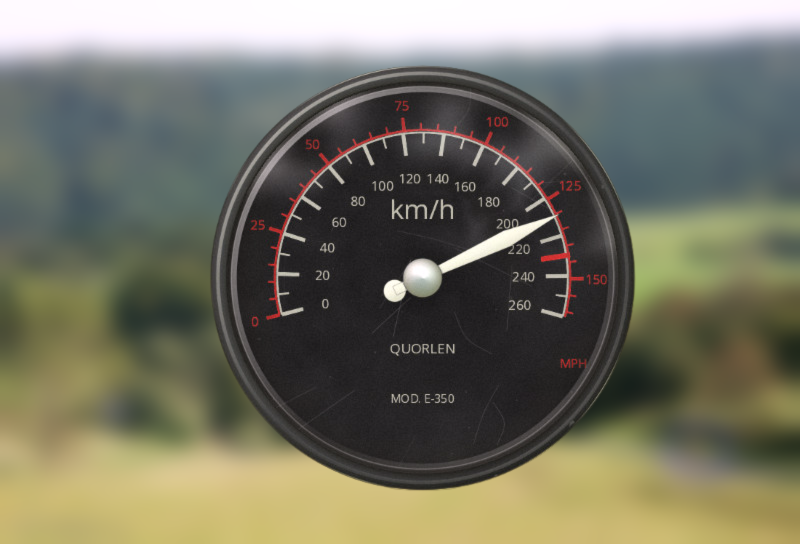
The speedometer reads 210 km/h
